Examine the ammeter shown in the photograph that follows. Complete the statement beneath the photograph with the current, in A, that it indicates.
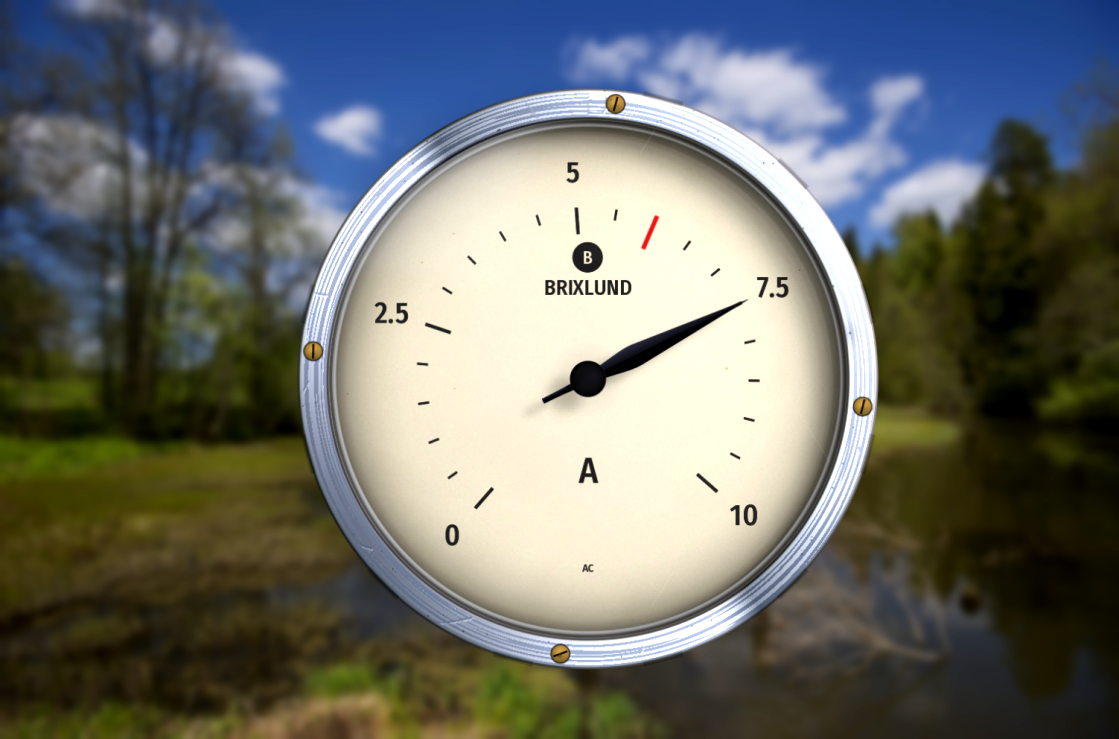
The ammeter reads 7.5 A
